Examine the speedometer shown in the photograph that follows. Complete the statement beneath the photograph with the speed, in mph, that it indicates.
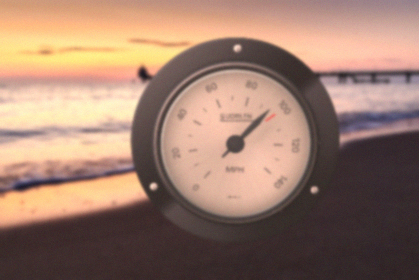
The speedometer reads 95 mph
